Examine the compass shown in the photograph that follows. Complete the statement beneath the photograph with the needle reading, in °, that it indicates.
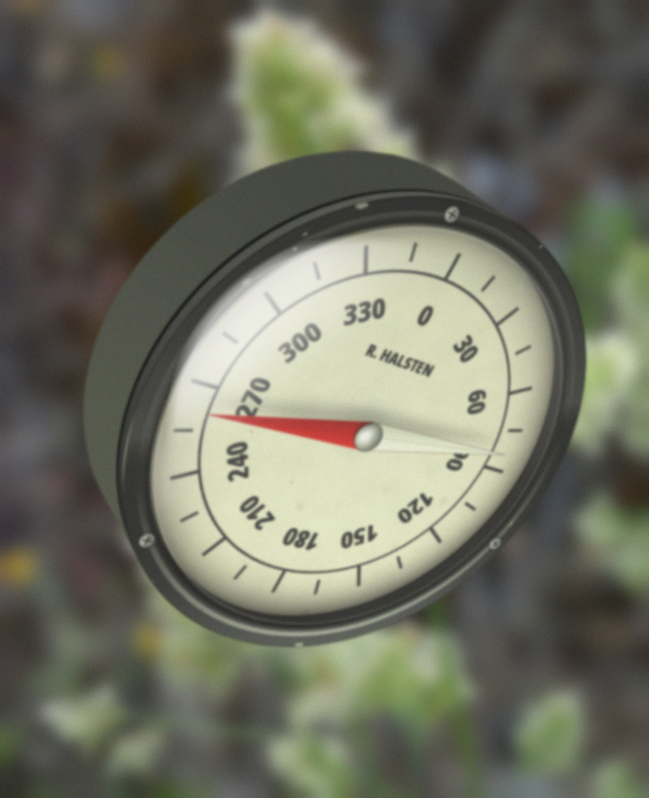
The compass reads 262.5 °
